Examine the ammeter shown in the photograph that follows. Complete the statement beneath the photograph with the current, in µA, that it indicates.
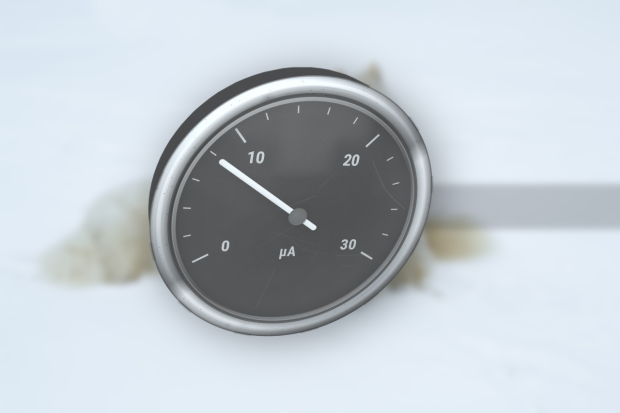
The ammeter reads 8 µA
